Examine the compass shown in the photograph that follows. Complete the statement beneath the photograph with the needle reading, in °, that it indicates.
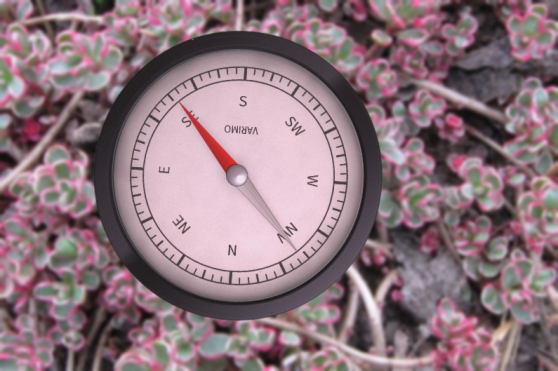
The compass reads 137.5 °
